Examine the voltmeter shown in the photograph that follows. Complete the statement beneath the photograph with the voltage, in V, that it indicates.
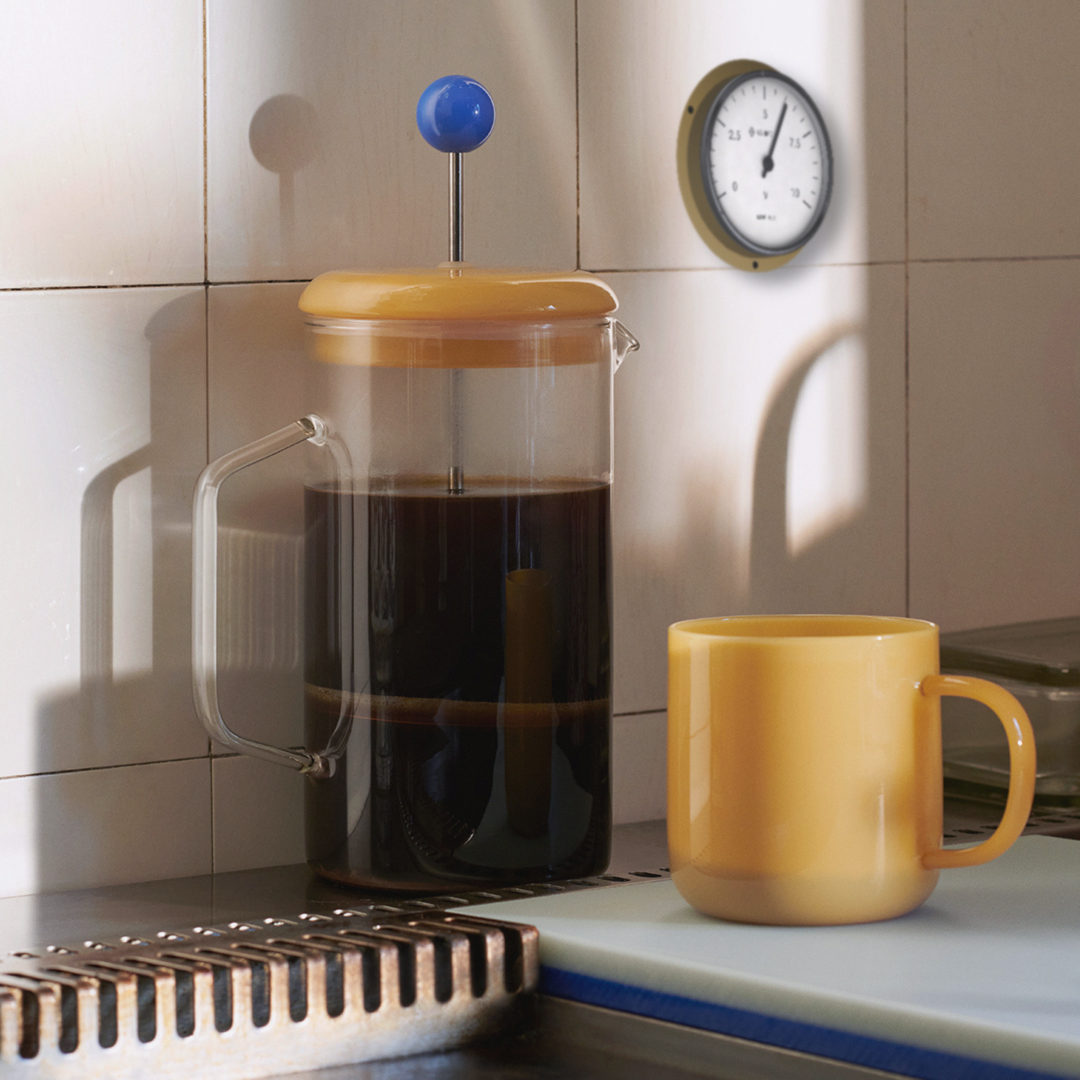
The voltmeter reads 6 V
